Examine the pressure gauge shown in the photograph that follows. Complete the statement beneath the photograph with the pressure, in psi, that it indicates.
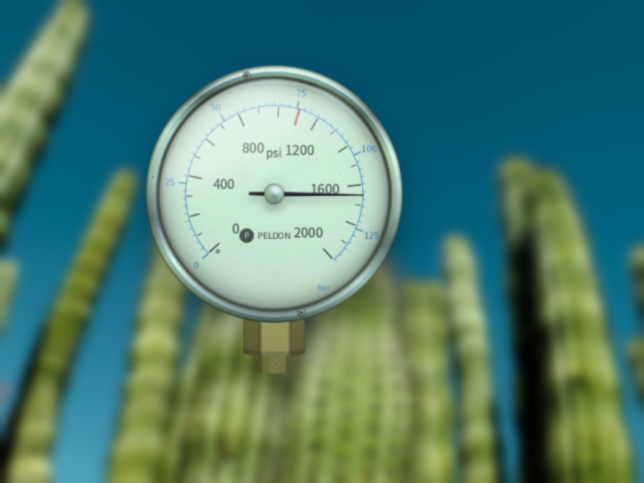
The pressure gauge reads 1650 psi
